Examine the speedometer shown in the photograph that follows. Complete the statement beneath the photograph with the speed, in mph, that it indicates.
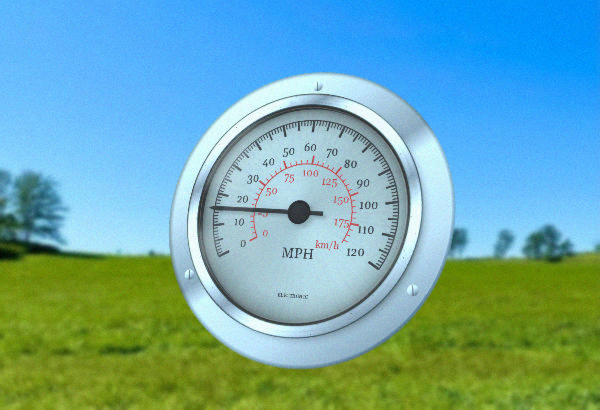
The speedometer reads 15 mph
